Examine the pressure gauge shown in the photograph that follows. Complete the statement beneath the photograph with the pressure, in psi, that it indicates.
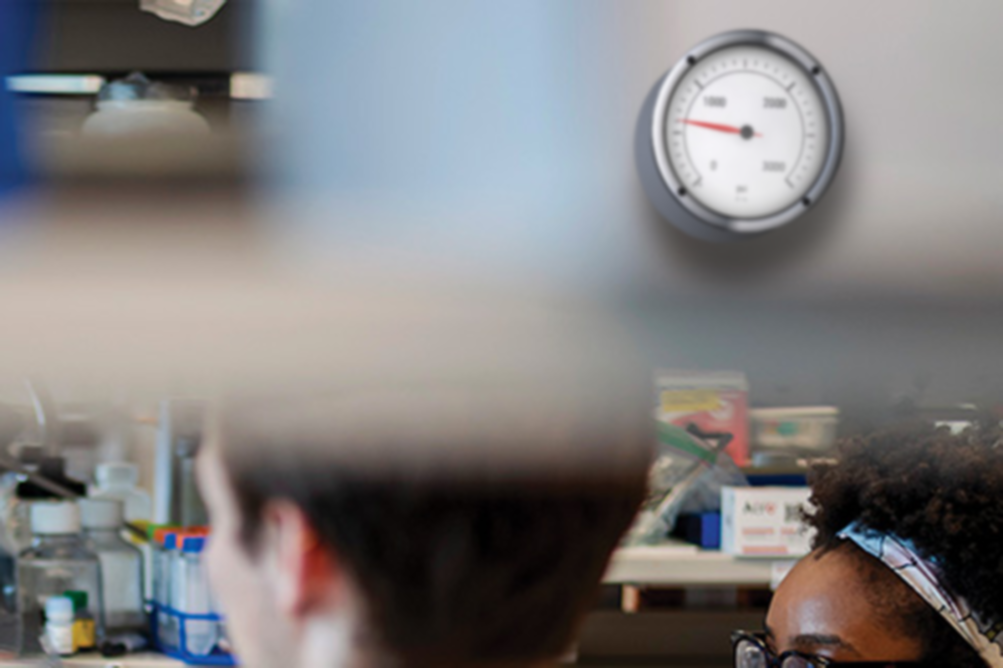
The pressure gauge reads 600 psi
